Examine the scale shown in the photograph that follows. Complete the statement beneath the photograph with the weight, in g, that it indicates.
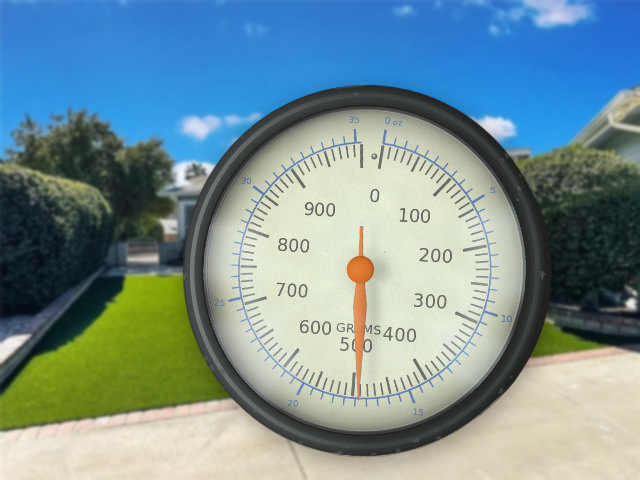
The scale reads 490 g
